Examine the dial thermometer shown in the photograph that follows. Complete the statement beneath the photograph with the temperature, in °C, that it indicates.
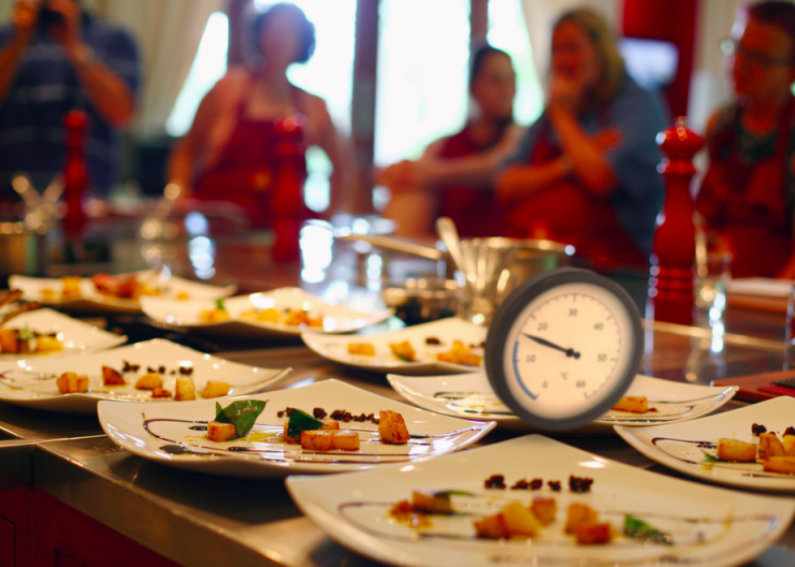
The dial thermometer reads 16 °C
